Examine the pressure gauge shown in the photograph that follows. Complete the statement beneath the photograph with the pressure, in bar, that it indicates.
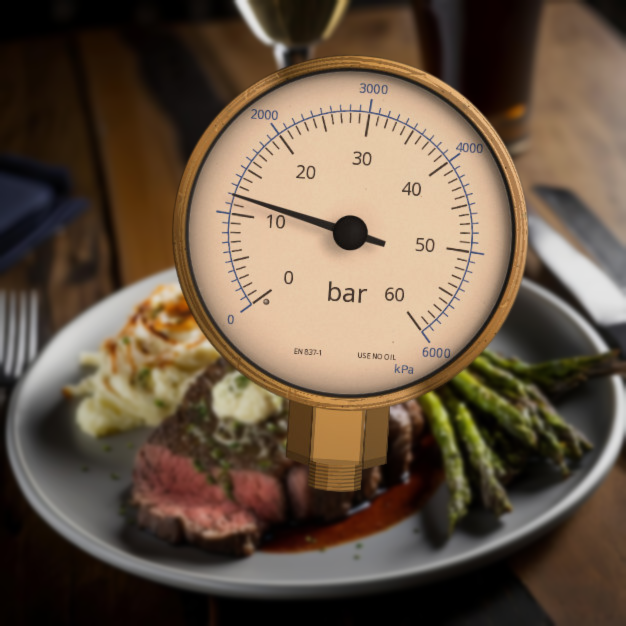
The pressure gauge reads 12 bar
